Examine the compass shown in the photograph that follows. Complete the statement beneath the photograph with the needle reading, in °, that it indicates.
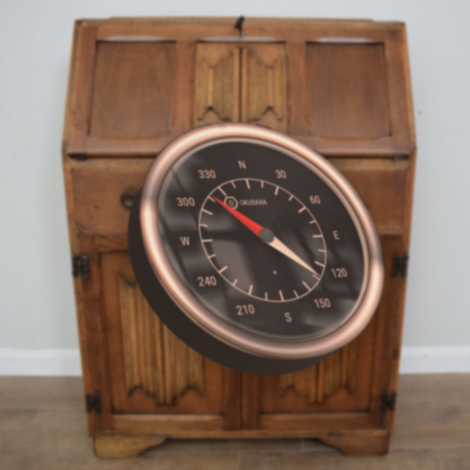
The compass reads 315 °
